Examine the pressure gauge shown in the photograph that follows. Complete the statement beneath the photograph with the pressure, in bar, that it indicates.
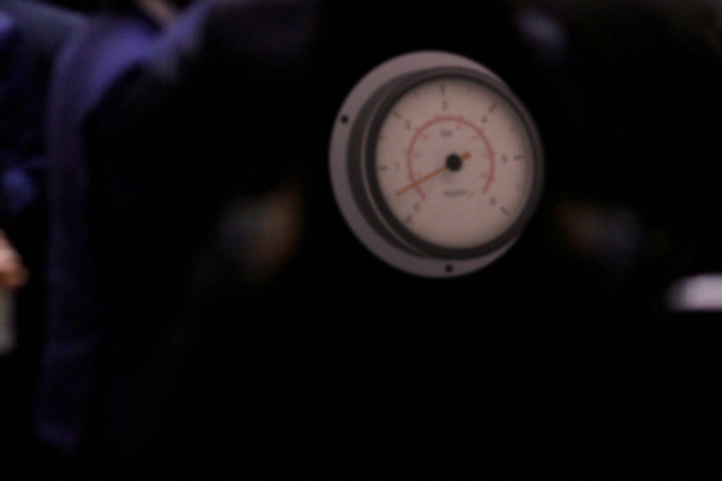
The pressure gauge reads 0.5 bar
